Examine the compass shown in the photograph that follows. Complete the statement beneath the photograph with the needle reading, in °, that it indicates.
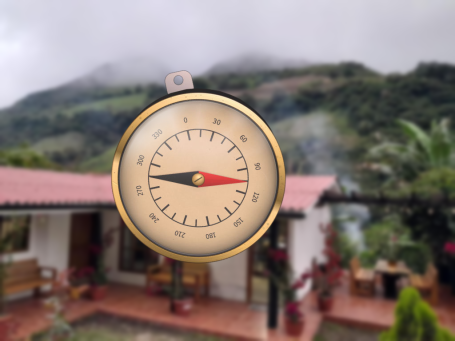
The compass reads 105 °
